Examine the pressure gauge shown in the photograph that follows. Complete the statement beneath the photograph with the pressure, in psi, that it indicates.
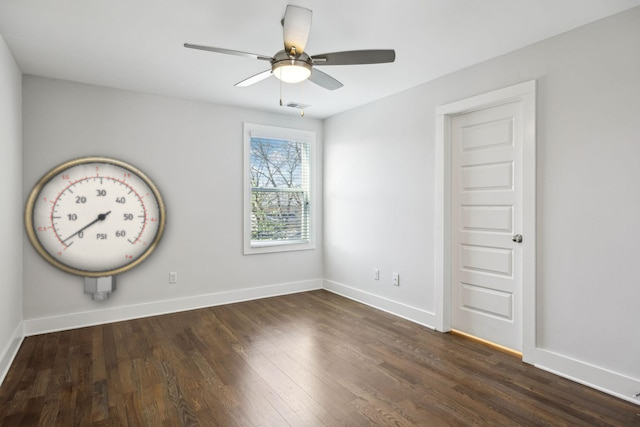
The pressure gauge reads 2 psi
